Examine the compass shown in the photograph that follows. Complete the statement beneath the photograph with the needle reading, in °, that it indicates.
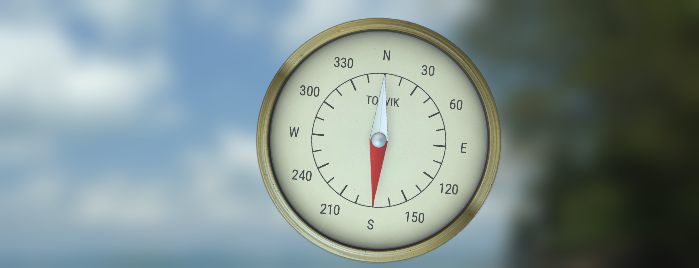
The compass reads 180 °
